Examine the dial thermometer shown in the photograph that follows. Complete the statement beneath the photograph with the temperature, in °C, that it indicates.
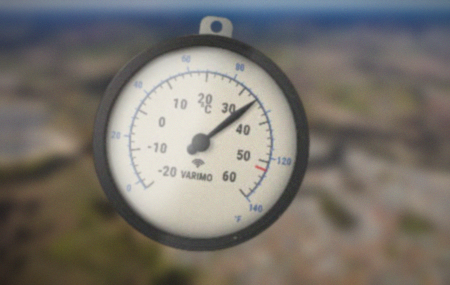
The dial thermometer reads 34 °C
